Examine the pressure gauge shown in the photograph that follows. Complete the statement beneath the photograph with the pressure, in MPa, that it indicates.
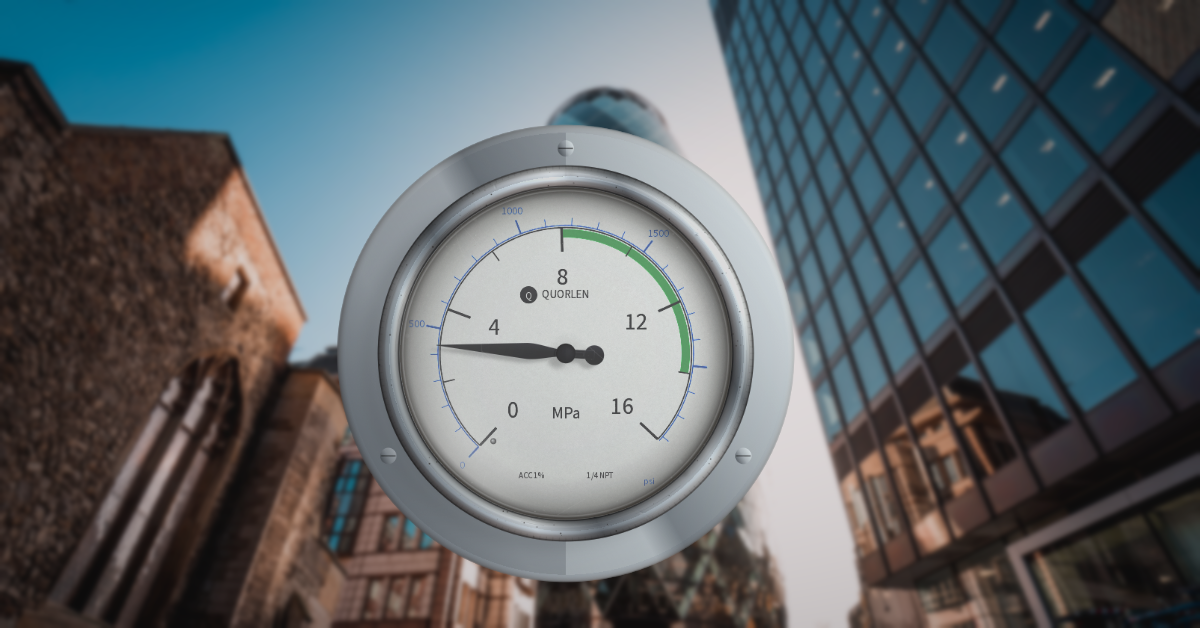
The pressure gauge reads 3 MPa
